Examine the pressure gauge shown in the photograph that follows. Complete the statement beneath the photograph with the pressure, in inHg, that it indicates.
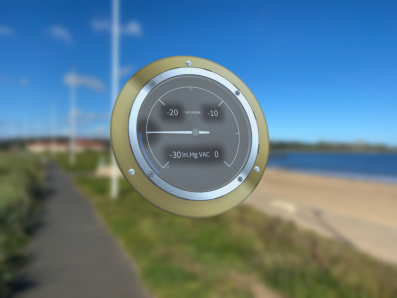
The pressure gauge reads -25 inHg
